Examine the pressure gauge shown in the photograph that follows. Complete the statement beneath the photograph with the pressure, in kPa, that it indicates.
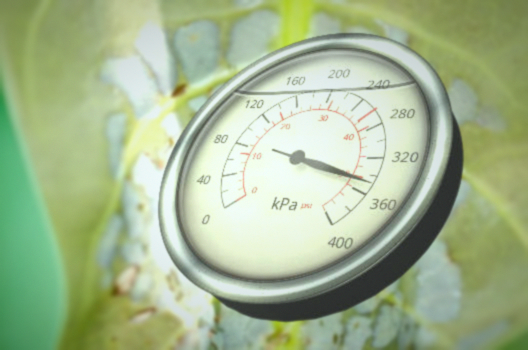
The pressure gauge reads 350 kPa
